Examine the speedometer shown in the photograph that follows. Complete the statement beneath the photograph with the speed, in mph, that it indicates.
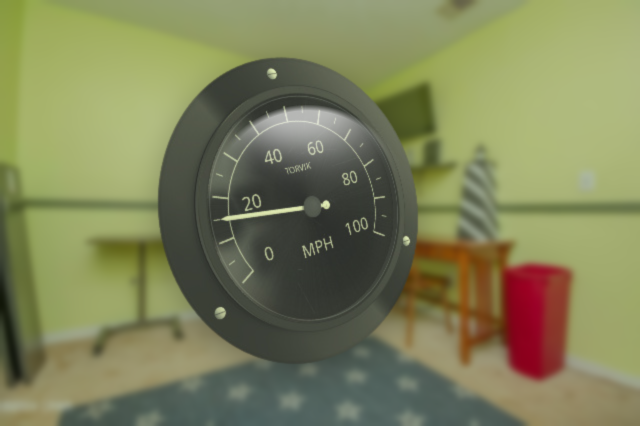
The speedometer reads 15 mph
